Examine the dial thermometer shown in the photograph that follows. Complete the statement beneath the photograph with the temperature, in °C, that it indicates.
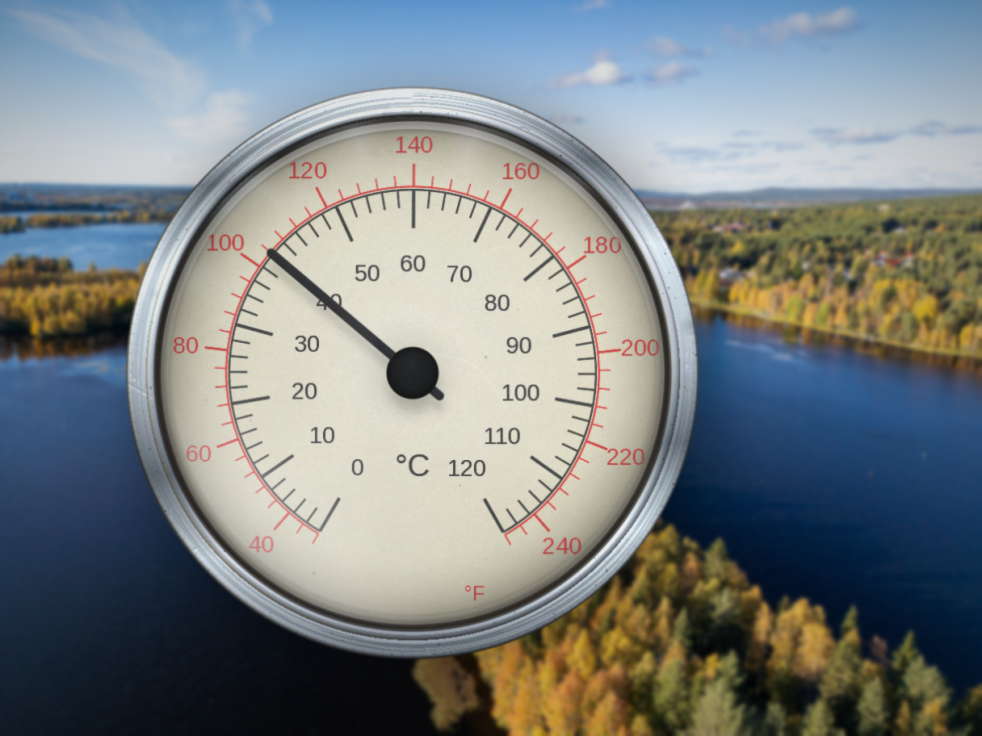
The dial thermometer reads 40 °C
